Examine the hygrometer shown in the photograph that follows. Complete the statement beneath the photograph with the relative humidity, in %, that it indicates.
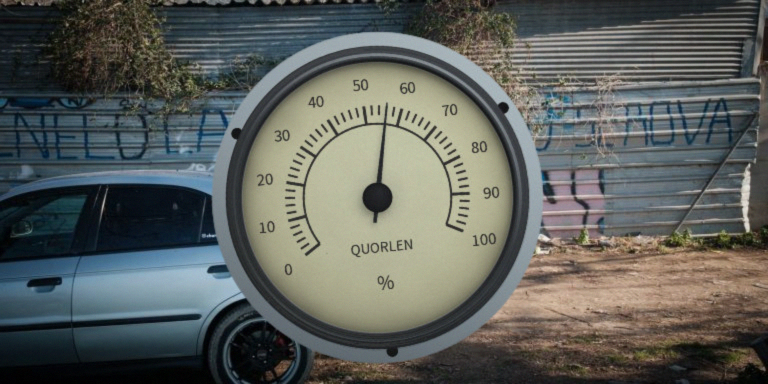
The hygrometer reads 56 %
